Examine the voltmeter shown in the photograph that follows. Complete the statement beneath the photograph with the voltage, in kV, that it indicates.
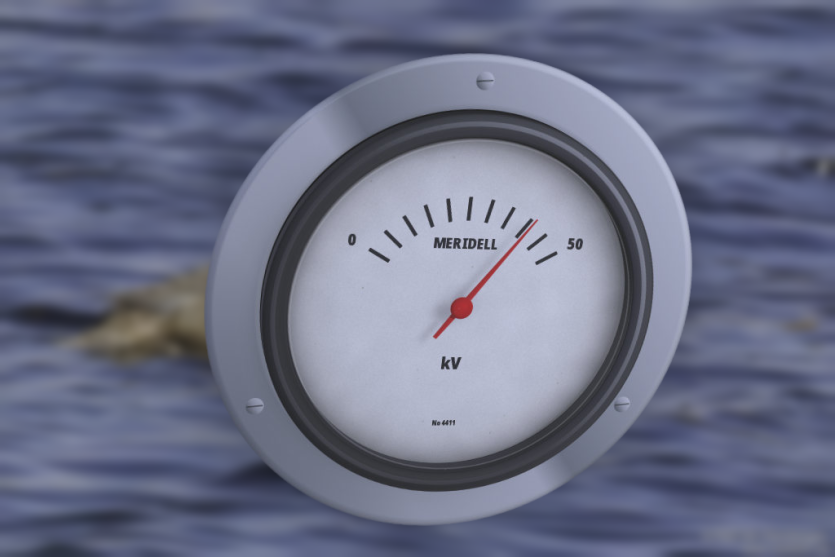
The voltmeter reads 40 kV
